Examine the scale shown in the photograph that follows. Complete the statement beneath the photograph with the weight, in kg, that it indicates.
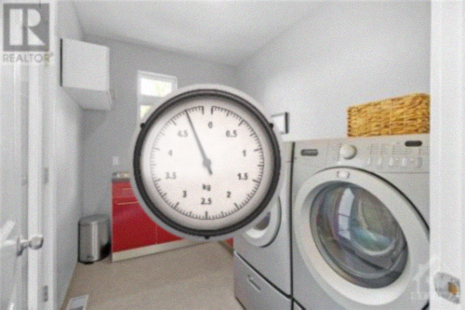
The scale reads 4.75 kg
